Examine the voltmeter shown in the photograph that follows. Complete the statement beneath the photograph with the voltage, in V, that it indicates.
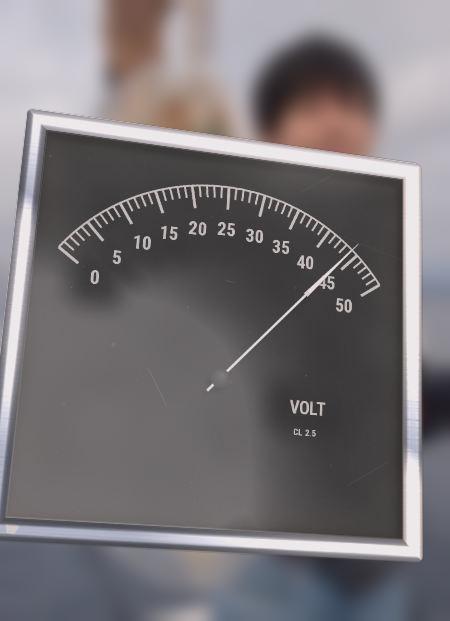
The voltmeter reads 44 V
